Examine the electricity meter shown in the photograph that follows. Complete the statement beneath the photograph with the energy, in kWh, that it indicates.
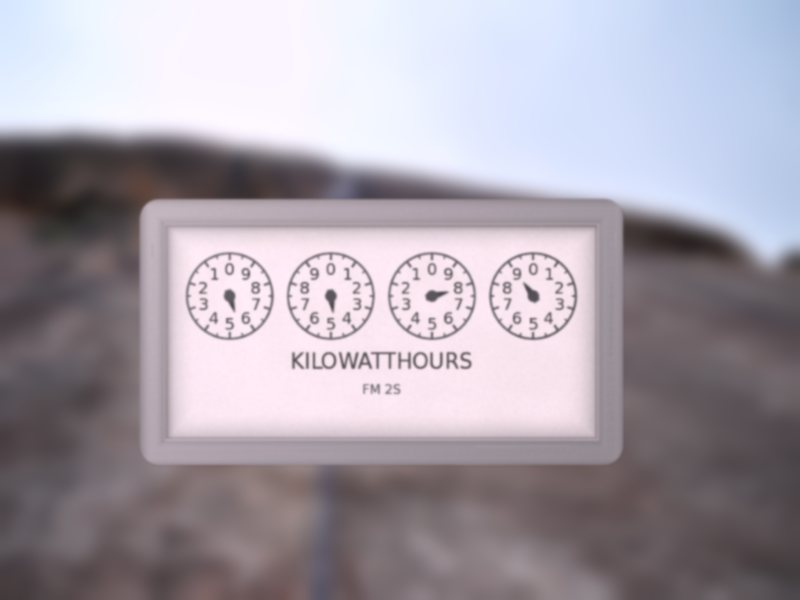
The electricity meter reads 5479 kWh
